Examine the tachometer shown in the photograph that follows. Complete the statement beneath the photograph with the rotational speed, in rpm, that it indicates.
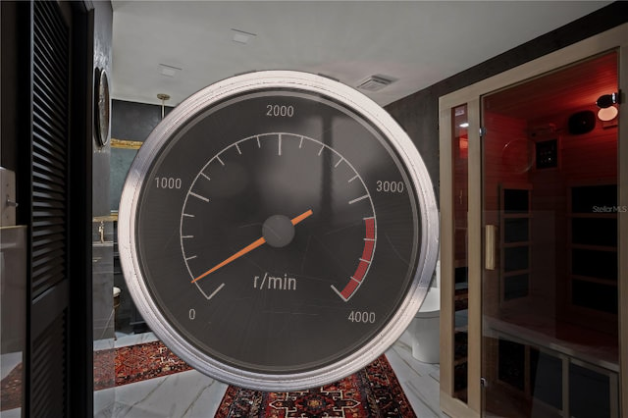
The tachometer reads 200 rpm
